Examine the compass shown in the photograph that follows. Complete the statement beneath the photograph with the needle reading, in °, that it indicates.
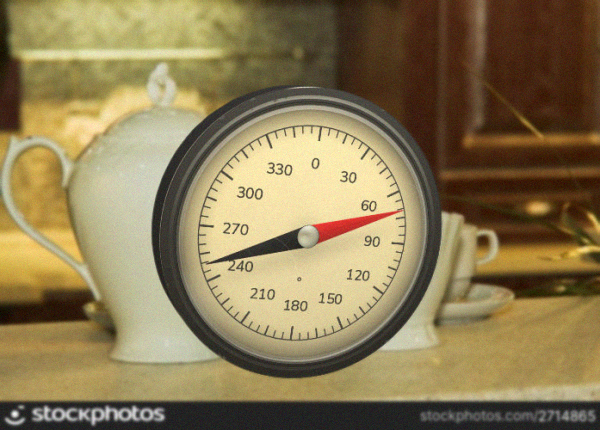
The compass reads 70 °
